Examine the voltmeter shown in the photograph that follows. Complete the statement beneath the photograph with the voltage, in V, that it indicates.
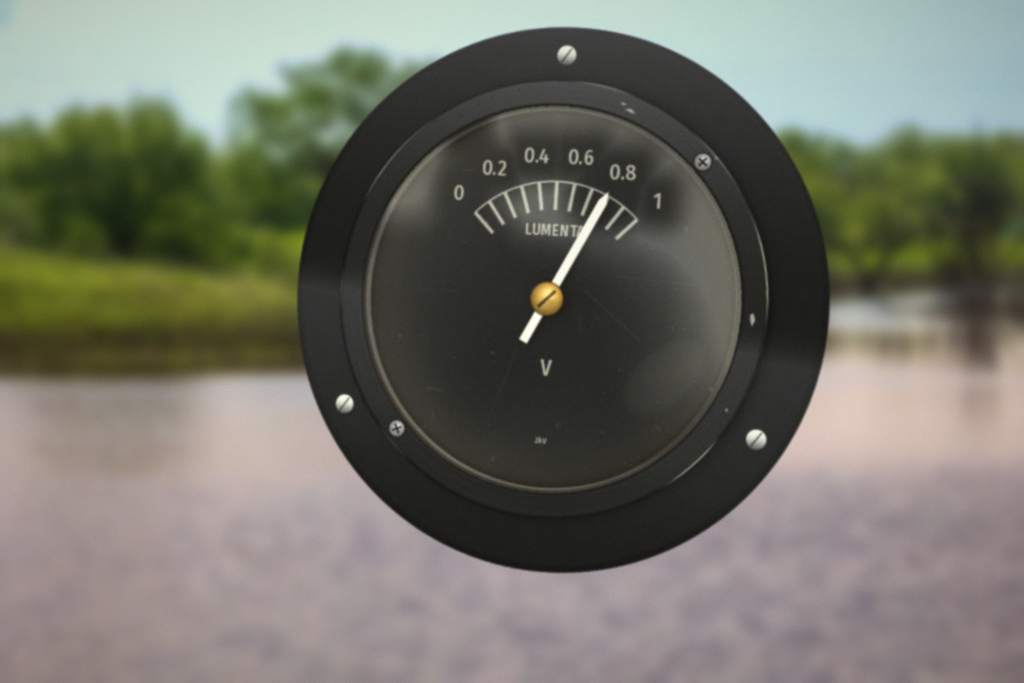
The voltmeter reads 0.8 V
